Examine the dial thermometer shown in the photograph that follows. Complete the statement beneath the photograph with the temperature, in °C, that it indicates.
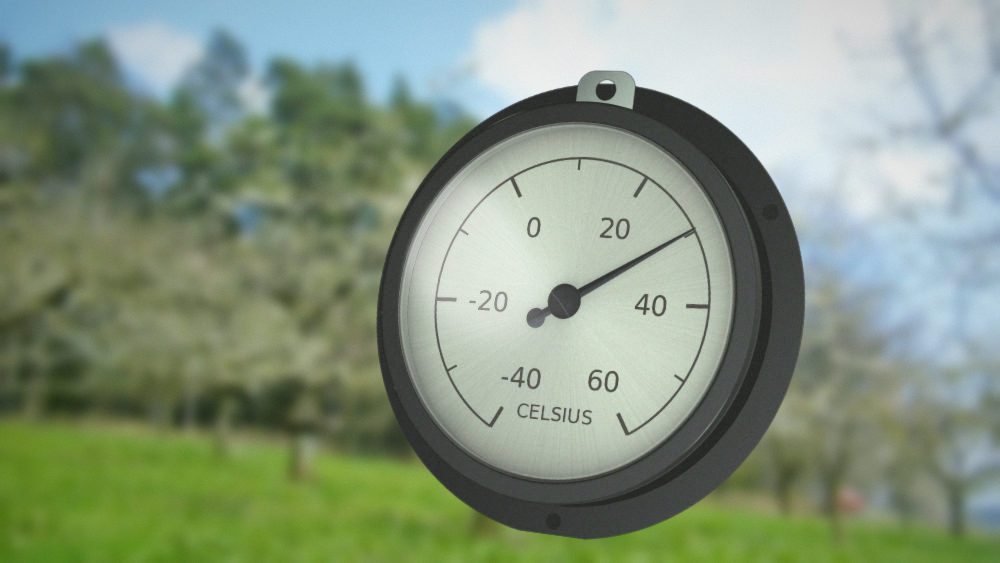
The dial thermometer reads 30 °C
